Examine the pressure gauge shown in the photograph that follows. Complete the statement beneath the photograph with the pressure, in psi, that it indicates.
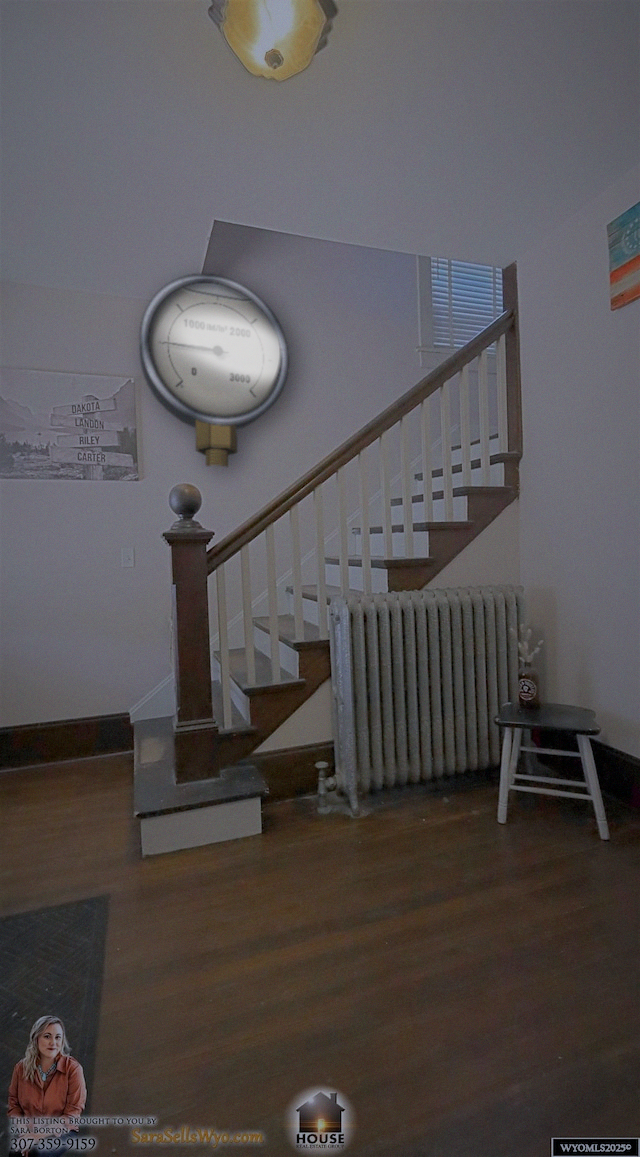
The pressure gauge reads 500 psi
